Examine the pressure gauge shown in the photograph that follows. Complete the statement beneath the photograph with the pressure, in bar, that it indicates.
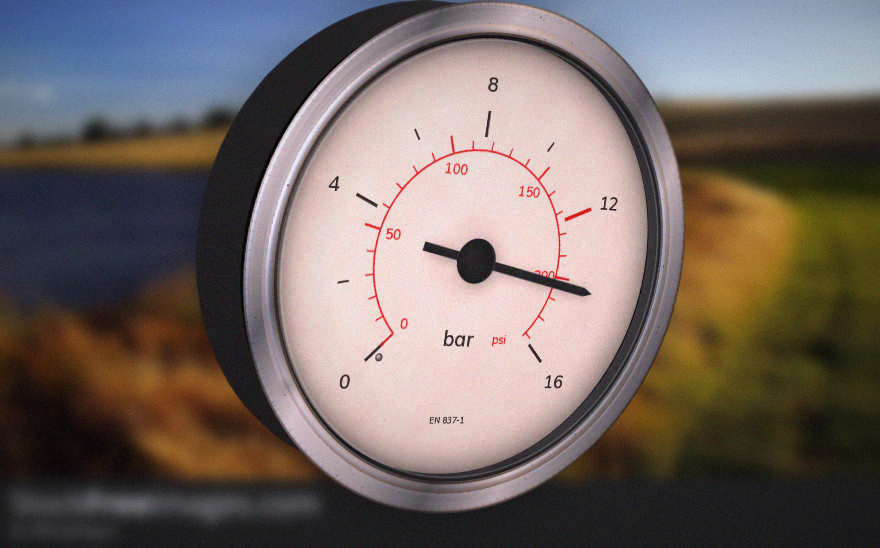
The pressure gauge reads 14 bar
